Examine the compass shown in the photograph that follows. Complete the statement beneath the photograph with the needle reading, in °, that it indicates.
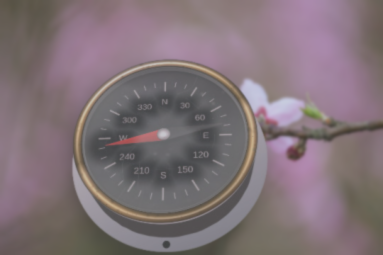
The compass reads 260 °
